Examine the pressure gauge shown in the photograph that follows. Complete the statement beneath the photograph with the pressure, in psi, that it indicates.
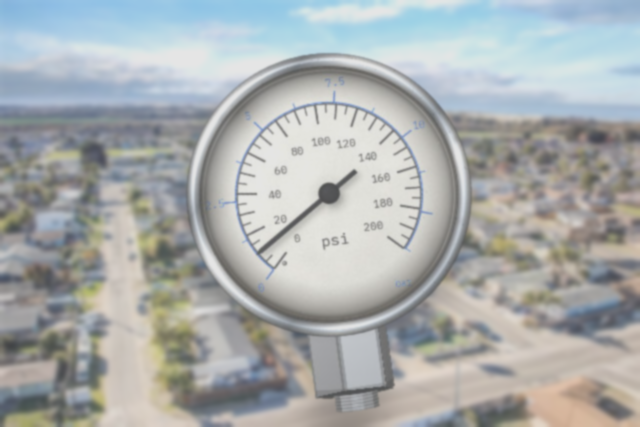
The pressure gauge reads 10 psi
